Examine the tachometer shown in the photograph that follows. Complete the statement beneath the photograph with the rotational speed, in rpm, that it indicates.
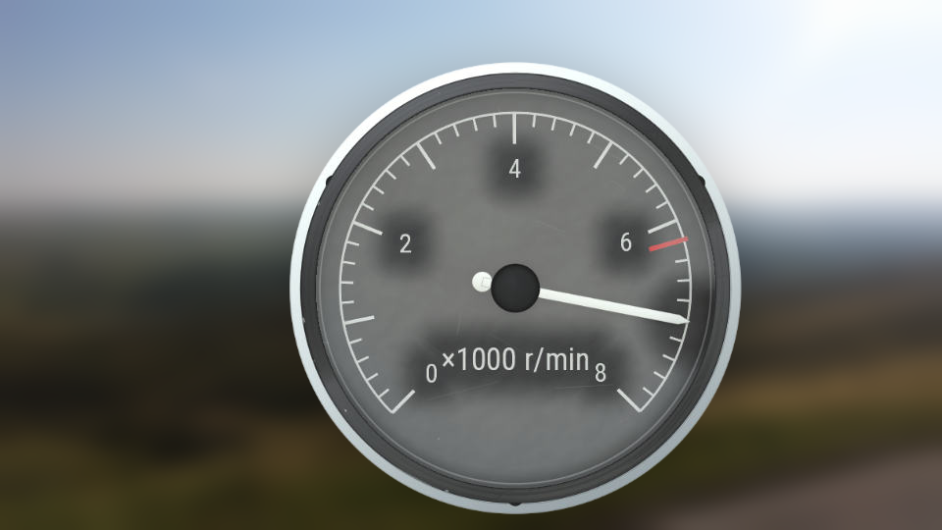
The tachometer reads 7000 rpm
